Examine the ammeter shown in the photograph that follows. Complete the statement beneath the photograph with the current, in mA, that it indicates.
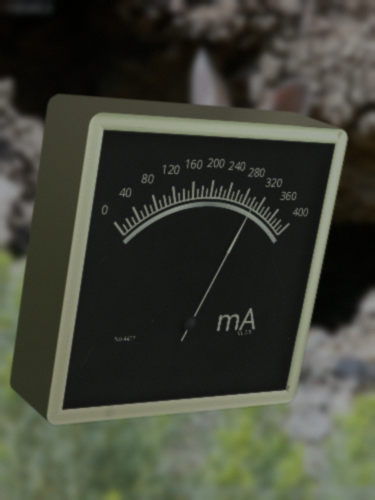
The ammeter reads 300 mA
